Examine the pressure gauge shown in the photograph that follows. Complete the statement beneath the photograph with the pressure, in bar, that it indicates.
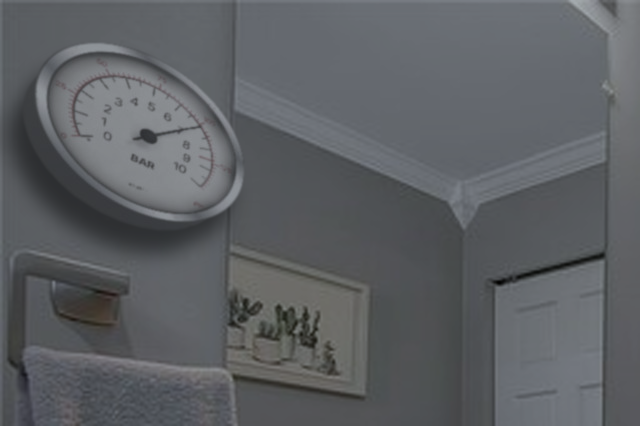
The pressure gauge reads 7 bar
